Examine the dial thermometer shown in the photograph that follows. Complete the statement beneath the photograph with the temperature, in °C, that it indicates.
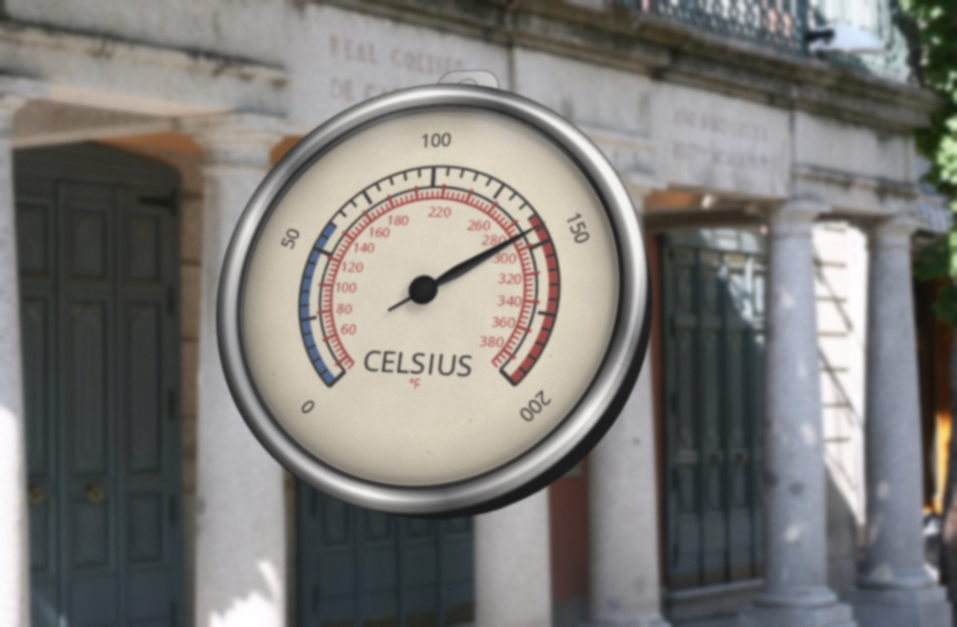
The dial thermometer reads 145 °C
